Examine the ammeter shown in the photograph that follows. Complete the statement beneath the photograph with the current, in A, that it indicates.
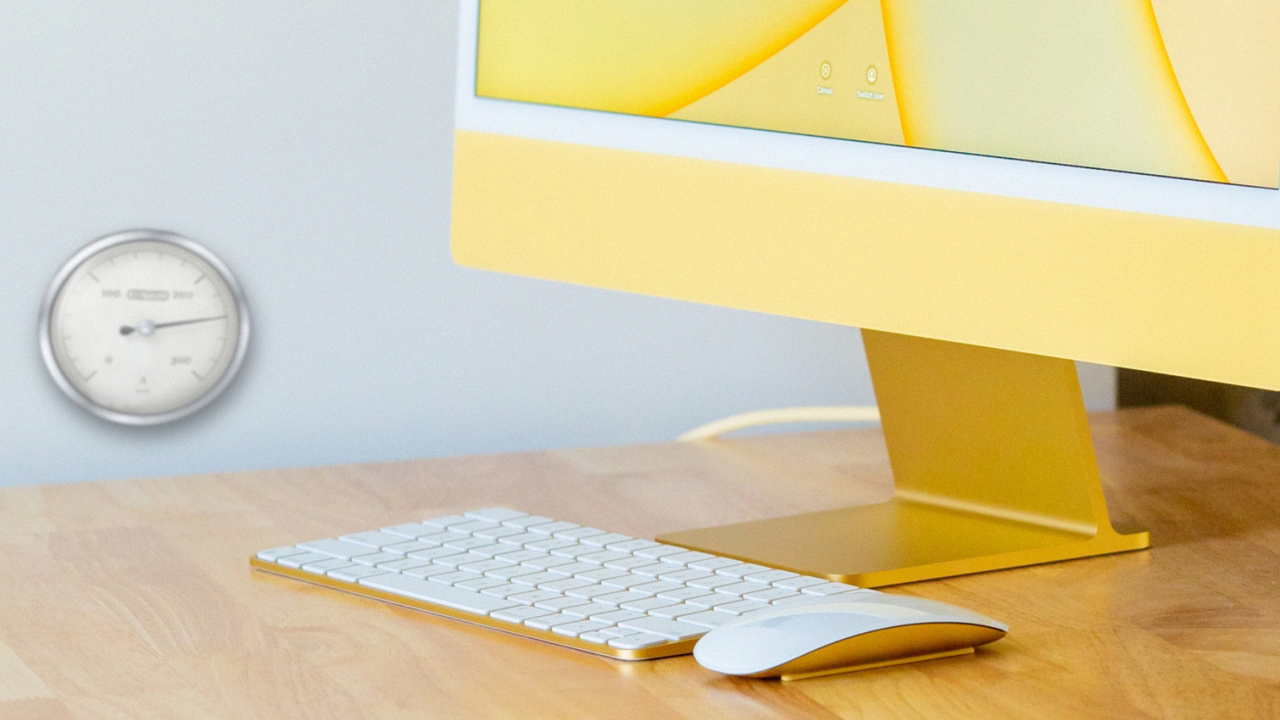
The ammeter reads 240 A
